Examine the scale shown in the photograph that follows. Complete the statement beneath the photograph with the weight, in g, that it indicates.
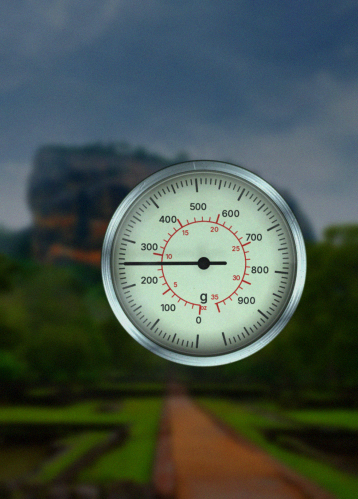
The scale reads 250 g
